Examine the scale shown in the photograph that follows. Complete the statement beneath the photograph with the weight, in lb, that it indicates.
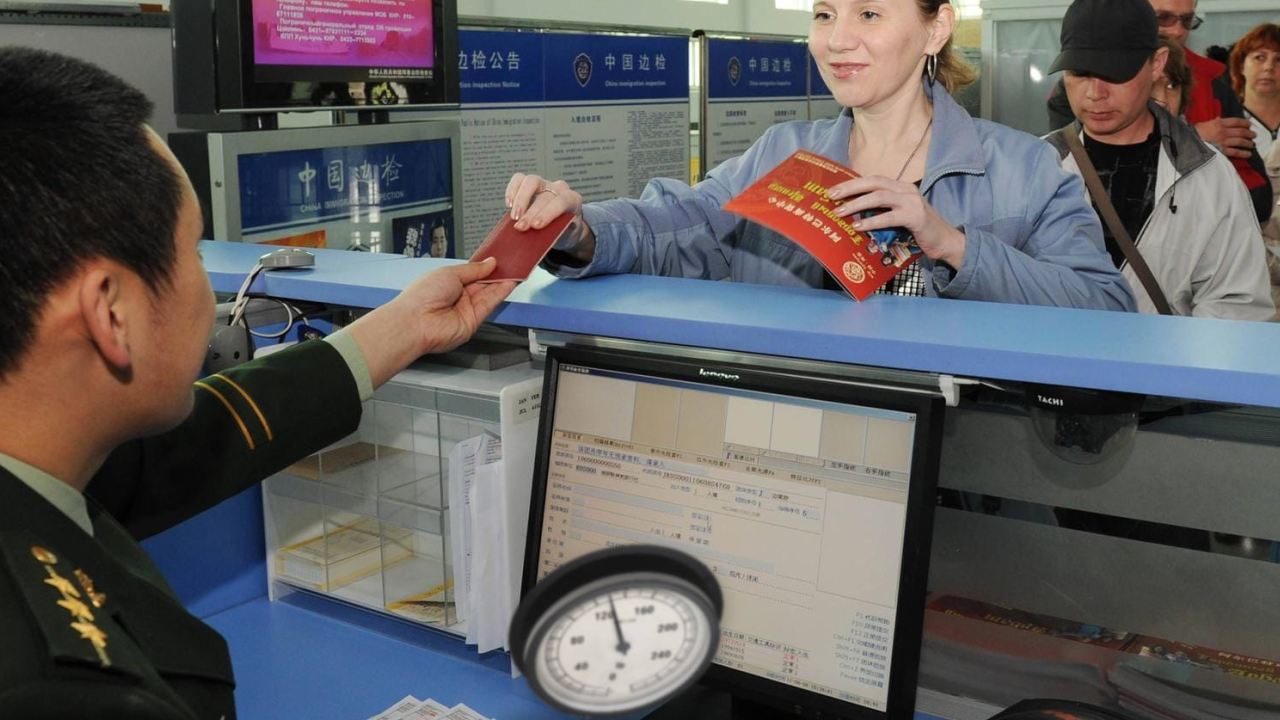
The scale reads 130 lb
